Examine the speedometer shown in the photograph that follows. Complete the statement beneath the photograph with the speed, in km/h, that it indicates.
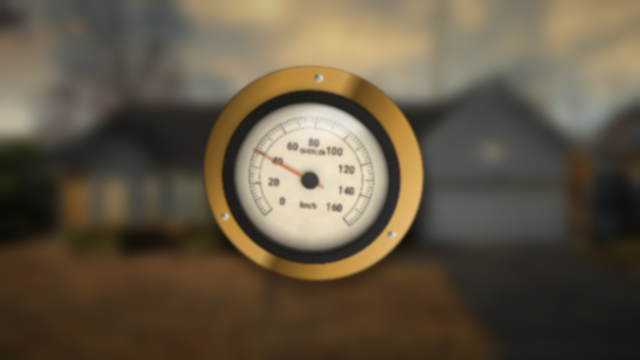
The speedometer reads 40 km/h
